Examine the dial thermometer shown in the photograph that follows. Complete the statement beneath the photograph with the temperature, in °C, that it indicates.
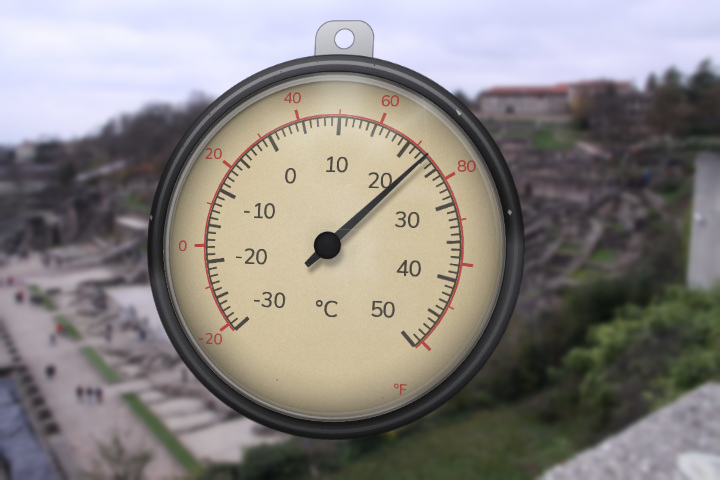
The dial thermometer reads 23 °C
